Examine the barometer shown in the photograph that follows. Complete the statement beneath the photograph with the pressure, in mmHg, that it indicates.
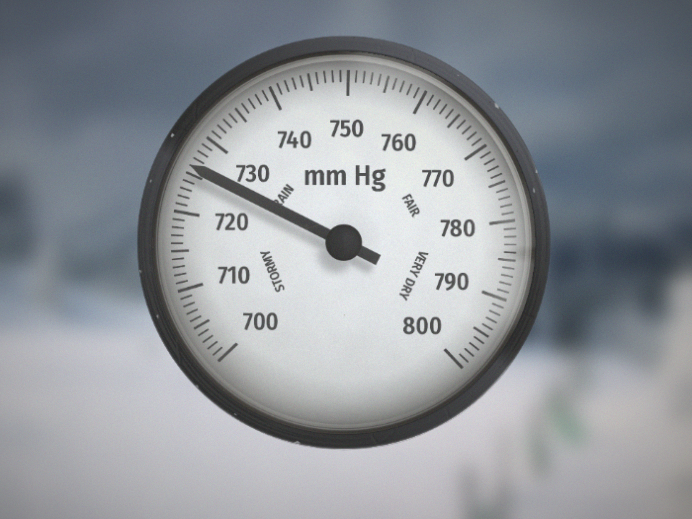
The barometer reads 726 mmHg
